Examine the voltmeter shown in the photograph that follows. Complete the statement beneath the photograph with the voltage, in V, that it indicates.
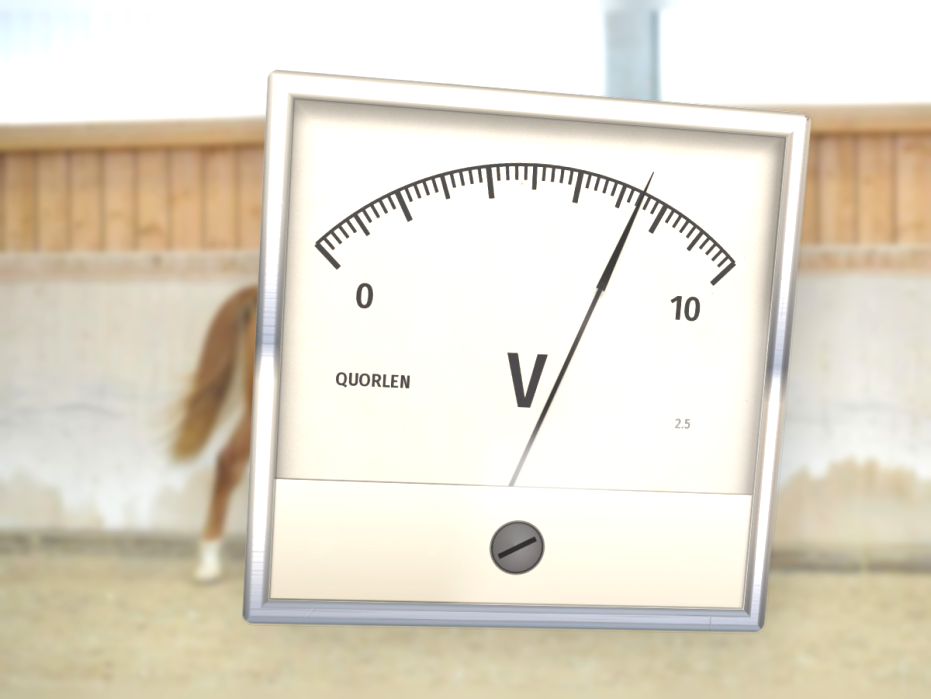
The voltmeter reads 7.4 V
